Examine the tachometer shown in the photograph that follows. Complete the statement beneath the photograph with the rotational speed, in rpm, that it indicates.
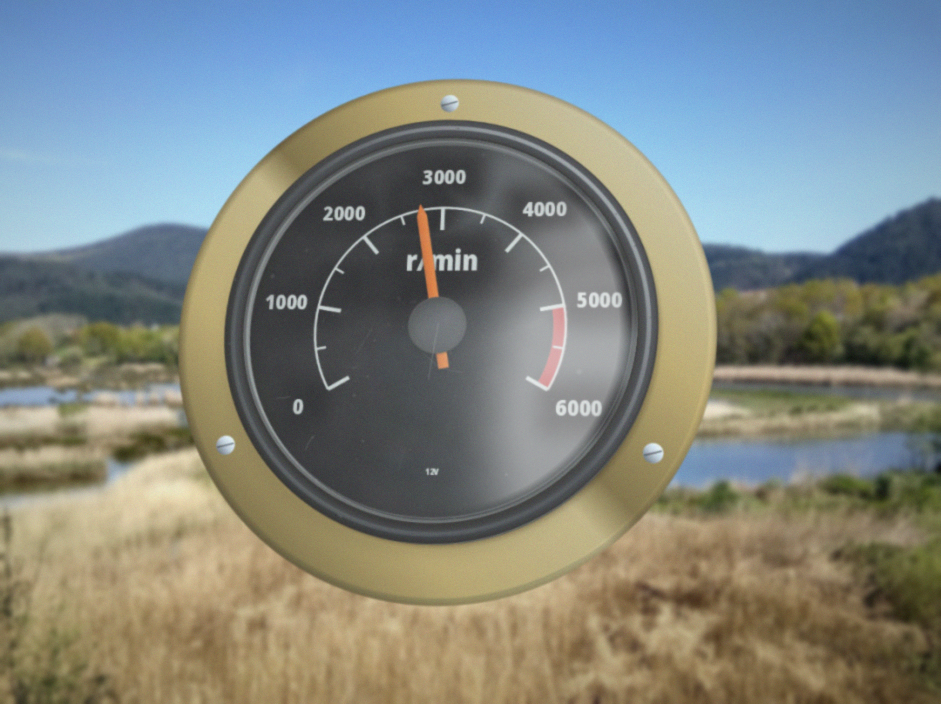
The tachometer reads 2750 rpm
